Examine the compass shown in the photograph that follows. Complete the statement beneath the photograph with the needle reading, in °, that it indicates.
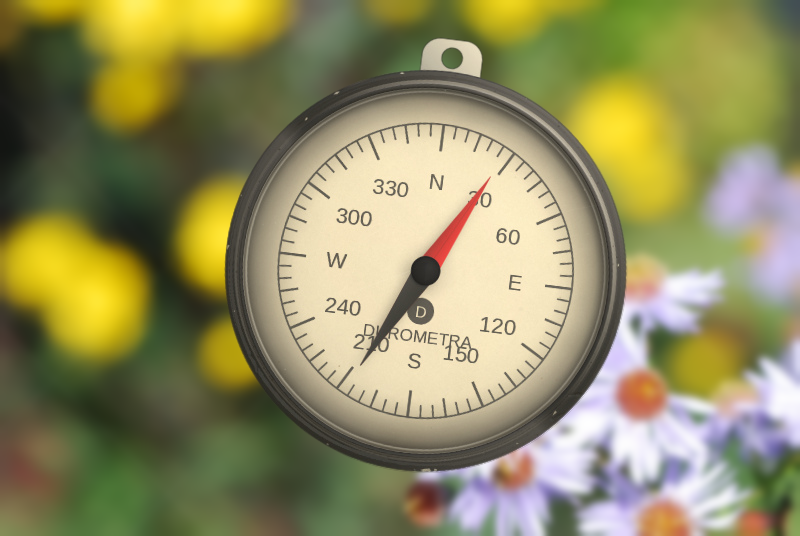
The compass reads 27.5 °
